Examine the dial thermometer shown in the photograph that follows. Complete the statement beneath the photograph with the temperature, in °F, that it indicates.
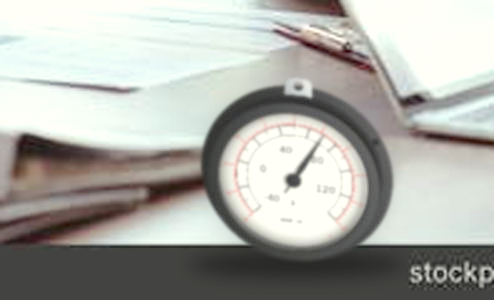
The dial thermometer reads 70 °F
